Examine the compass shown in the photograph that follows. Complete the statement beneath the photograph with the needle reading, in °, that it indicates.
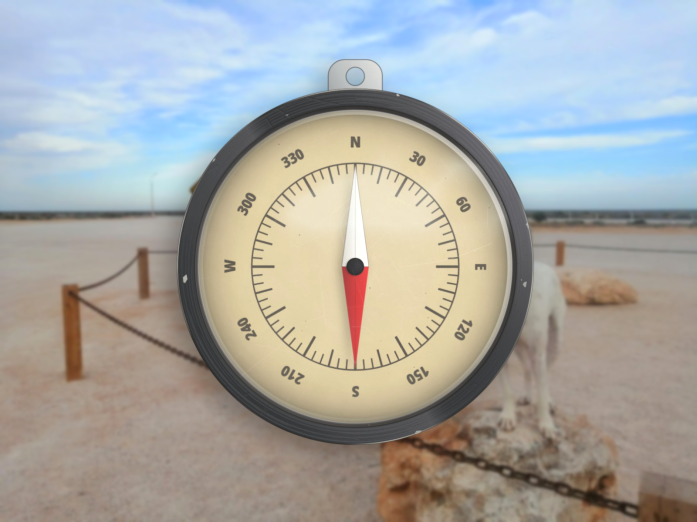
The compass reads 180 °
